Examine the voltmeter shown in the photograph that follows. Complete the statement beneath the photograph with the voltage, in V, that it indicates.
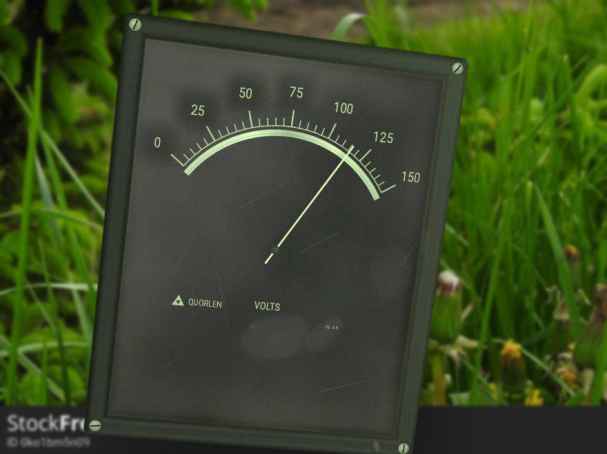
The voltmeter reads 115 V
